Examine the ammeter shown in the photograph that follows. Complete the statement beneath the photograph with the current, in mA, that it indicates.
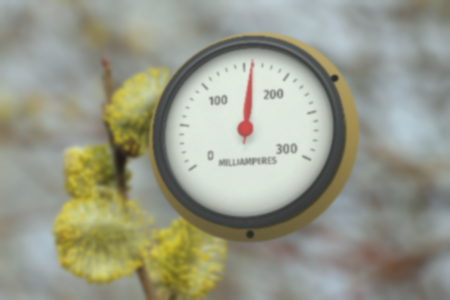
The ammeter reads 160 mA
